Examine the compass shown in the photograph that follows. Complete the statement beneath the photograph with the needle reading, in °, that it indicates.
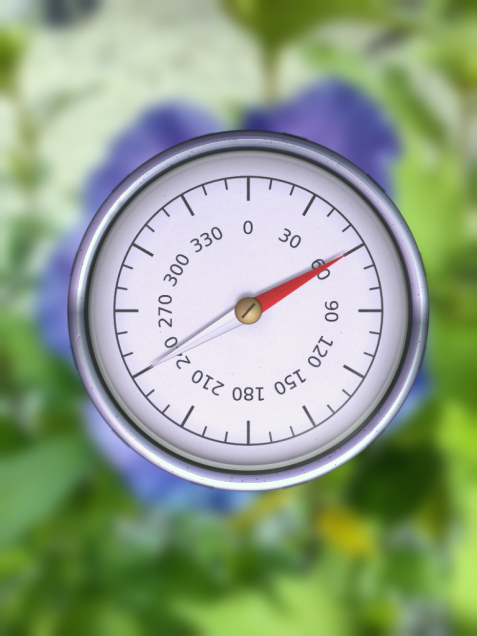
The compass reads 60 °
